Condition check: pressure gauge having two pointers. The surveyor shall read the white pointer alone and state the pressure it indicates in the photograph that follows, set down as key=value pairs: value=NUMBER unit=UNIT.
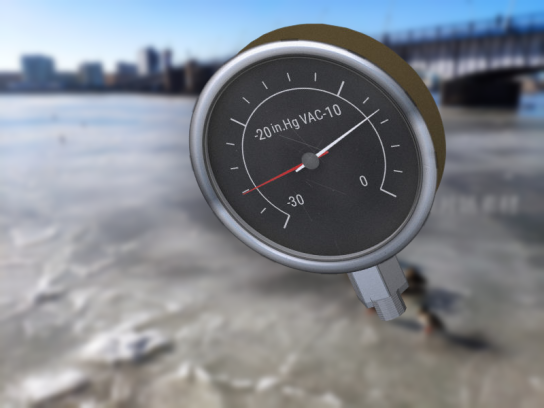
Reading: value=-7 unit=inHg
